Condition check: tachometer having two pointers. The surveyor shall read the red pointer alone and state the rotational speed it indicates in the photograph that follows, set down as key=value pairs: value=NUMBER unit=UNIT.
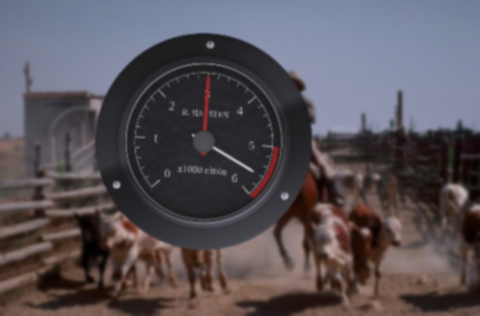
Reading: value=3000 unit=rpm
